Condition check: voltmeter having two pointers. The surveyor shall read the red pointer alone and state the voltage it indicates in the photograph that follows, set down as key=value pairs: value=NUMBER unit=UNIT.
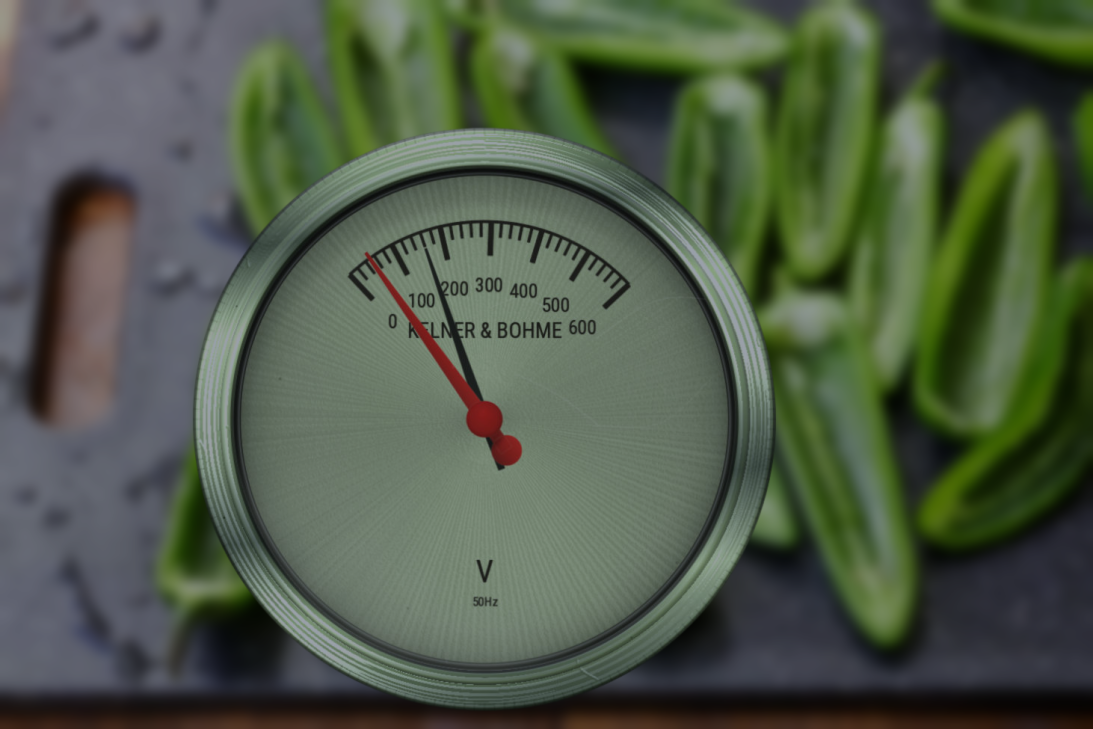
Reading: value=50 unit=V
